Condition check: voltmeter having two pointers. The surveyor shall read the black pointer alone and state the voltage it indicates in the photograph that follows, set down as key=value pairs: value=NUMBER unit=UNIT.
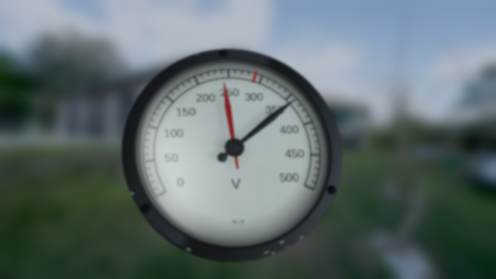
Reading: value=360 unit=V
